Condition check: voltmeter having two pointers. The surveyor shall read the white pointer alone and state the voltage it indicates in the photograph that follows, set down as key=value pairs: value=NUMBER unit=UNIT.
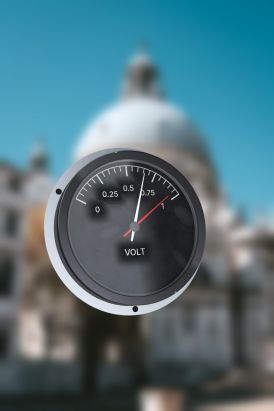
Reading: value=0.65 unit=V
